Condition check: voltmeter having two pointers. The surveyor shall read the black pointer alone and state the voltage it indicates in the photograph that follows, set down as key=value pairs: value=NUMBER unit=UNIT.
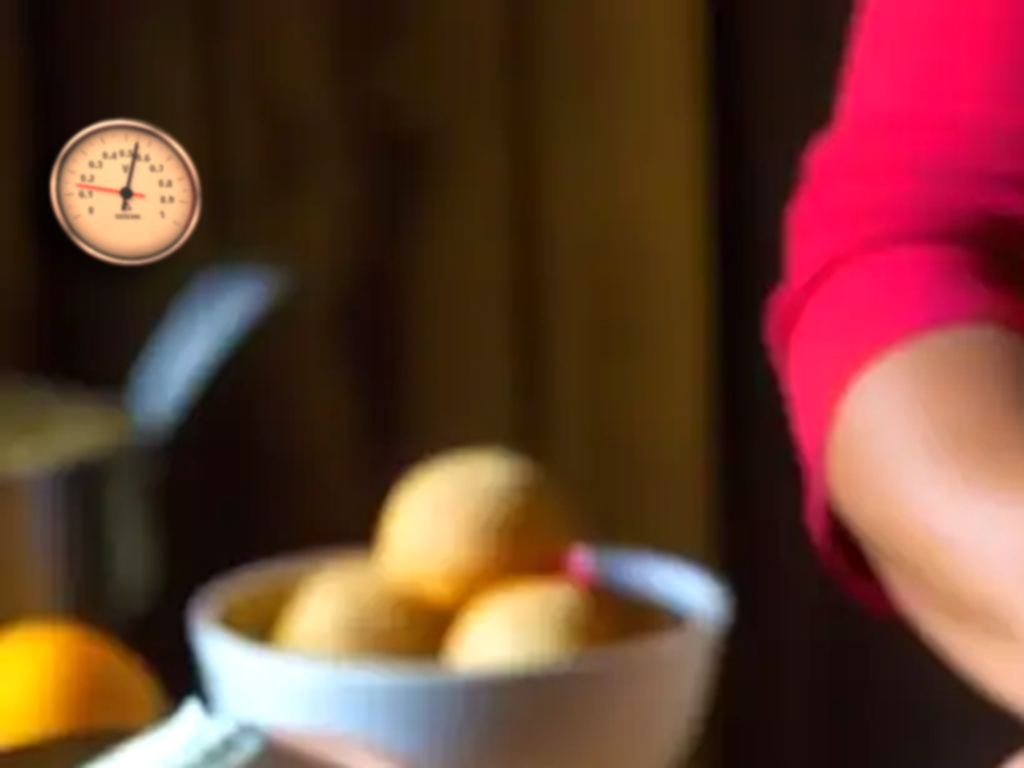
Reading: value=0.55 unit=V
